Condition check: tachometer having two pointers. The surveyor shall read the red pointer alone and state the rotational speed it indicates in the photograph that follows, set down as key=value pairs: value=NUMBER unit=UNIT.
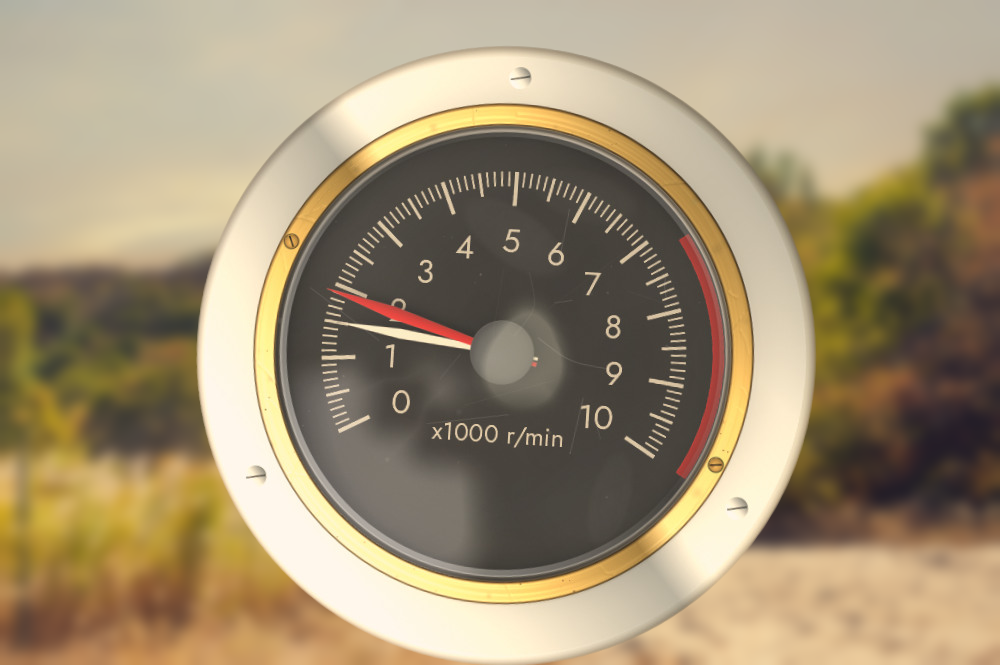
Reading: value=1900 unit=rpm
